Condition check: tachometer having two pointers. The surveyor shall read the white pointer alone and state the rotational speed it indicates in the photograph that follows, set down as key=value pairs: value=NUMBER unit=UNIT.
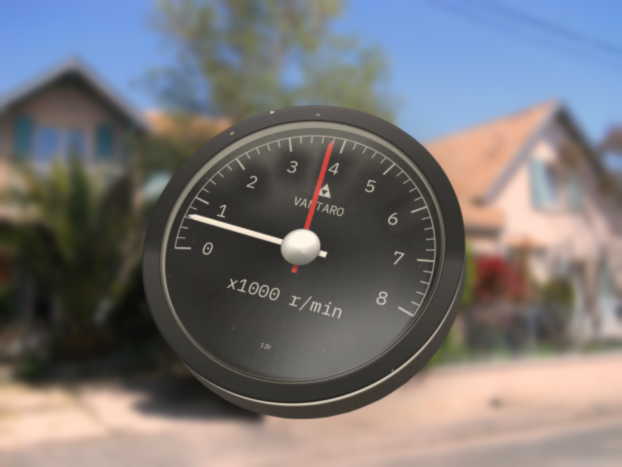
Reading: value=600 unit=rpm
